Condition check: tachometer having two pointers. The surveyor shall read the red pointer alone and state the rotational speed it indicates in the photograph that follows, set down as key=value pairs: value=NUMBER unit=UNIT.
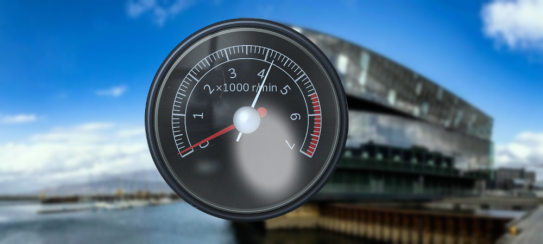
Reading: value=100 unit=rpm
